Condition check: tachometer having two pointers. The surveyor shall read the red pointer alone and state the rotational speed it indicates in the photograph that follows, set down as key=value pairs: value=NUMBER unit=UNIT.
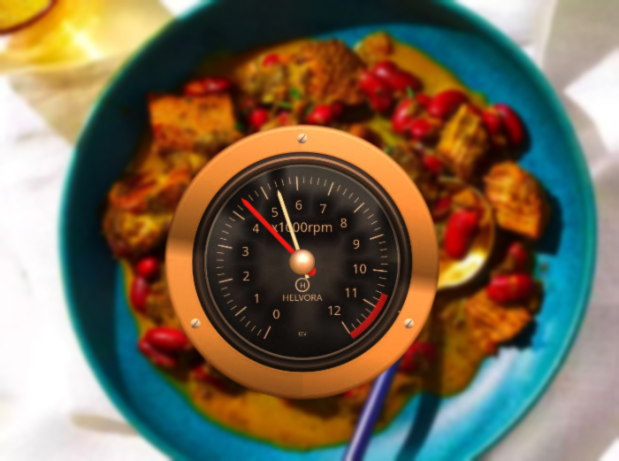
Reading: value=4400 unit=rpm
